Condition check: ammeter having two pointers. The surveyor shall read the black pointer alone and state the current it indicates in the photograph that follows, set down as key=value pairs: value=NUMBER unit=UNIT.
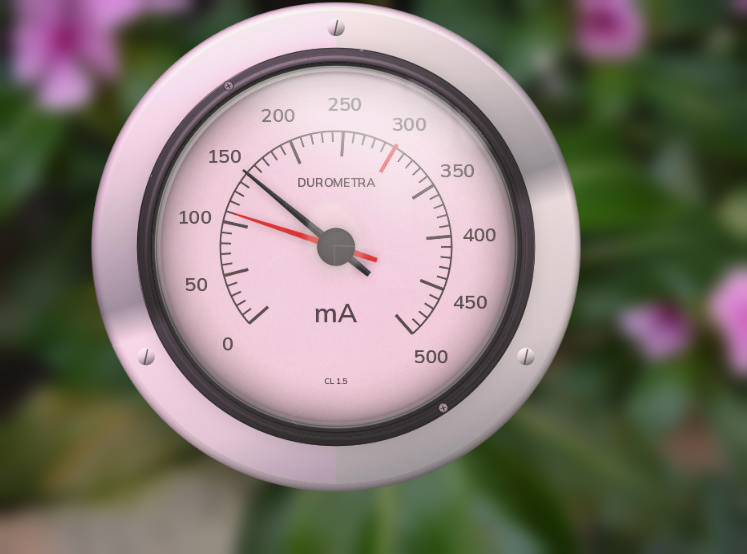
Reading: value=150 unit=mA
